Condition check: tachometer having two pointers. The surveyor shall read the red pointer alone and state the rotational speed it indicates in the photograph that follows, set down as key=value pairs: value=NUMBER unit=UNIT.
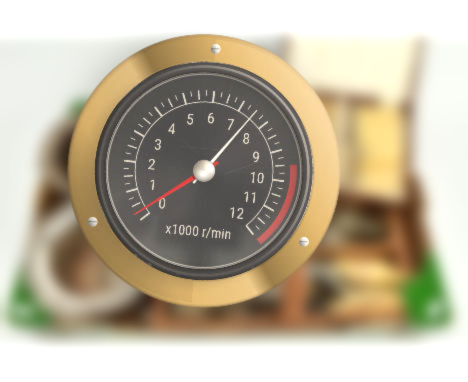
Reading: value=250 unit=rpm
